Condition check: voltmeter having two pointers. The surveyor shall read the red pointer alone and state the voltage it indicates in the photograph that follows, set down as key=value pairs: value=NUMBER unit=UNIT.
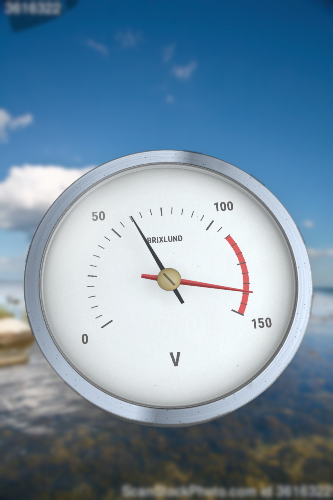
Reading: value=140 unit=V
